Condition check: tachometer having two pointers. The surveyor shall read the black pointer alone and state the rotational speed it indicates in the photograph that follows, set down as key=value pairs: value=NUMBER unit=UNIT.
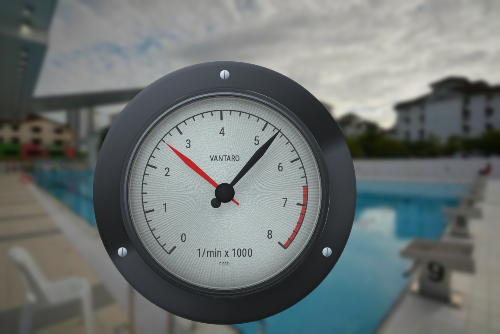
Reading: value=5300 unit=rpm
